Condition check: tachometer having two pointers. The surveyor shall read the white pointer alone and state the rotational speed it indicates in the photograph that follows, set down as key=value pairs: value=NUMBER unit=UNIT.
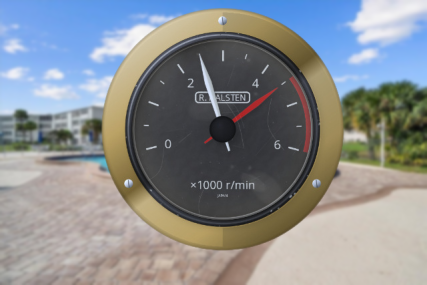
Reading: value=2500 unit=rpm
